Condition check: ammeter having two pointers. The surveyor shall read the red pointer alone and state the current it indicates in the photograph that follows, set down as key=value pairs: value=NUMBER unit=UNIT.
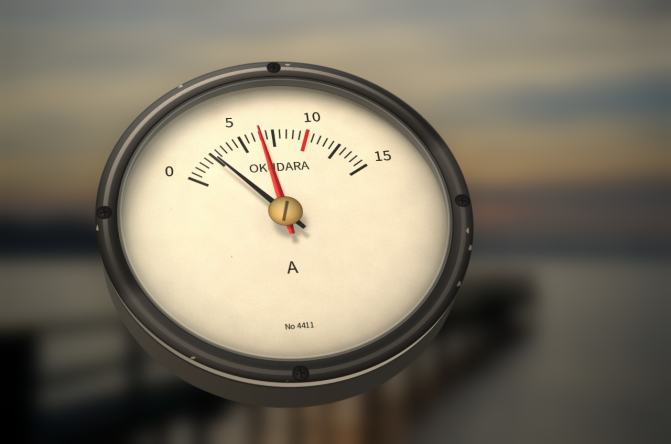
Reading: value=6.5 unit=A
